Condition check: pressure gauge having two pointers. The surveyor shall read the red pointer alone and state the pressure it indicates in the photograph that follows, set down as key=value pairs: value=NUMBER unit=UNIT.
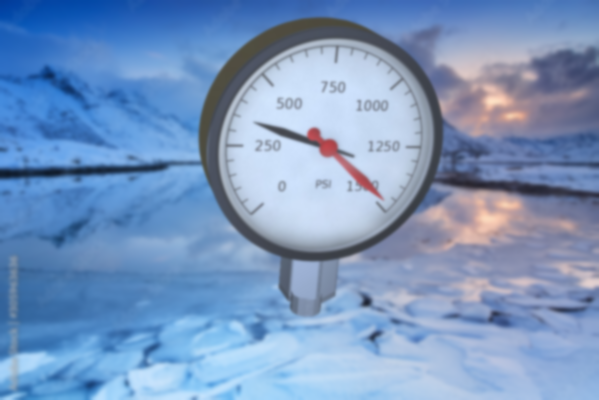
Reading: value=1475 unit=psi
